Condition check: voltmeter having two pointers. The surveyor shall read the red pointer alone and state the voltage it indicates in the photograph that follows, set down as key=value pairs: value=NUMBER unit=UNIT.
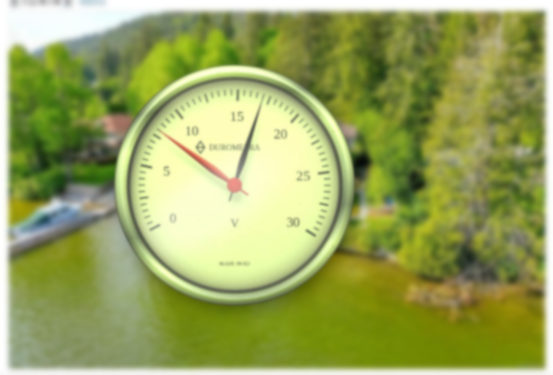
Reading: value=8 unit=V
